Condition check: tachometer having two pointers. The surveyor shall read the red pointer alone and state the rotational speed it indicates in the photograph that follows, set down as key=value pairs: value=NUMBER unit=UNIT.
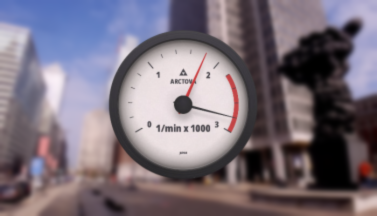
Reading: value=1800 unit=rpm
